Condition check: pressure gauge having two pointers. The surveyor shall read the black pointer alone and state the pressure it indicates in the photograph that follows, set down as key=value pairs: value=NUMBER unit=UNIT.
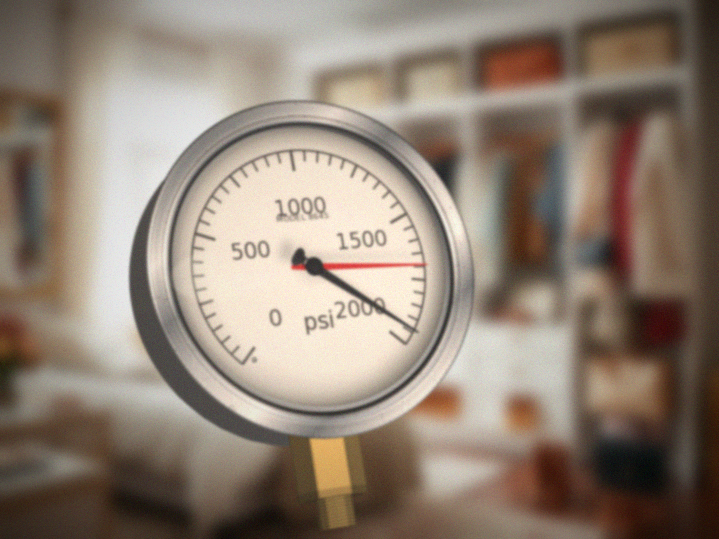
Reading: value=1950 unit=psi
